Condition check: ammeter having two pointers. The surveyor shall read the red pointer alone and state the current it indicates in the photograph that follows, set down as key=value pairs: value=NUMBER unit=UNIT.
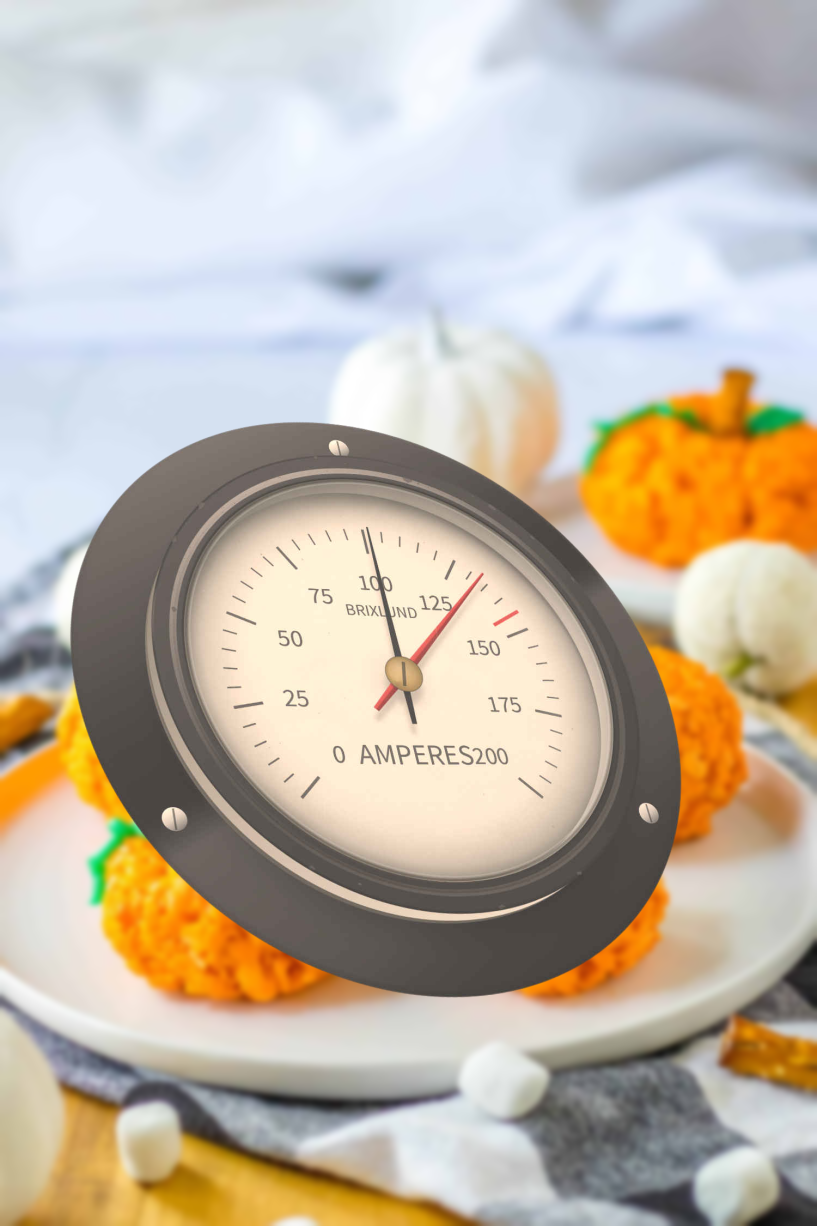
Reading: value=132.5 unit=A
